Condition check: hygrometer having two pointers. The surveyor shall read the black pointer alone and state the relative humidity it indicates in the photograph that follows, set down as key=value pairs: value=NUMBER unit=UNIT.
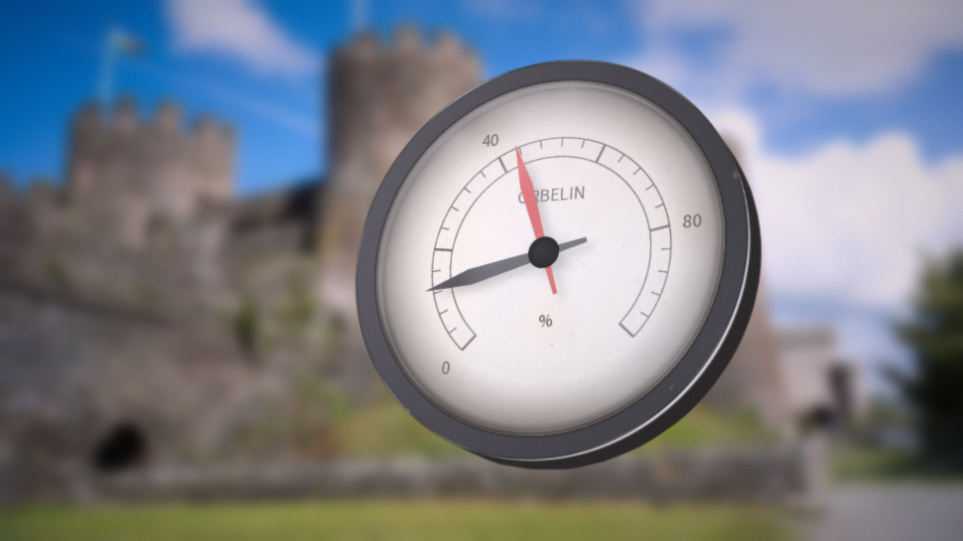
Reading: value=12 unit=%
